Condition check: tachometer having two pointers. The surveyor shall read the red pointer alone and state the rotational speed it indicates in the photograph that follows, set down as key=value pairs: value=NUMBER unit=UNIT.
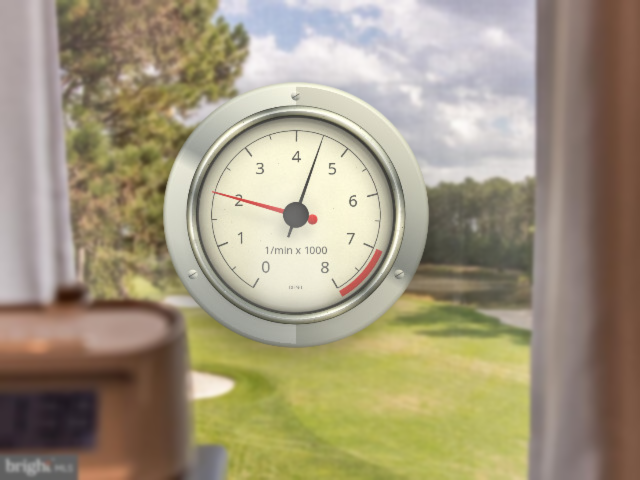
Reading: value=2000 unit=rpm
